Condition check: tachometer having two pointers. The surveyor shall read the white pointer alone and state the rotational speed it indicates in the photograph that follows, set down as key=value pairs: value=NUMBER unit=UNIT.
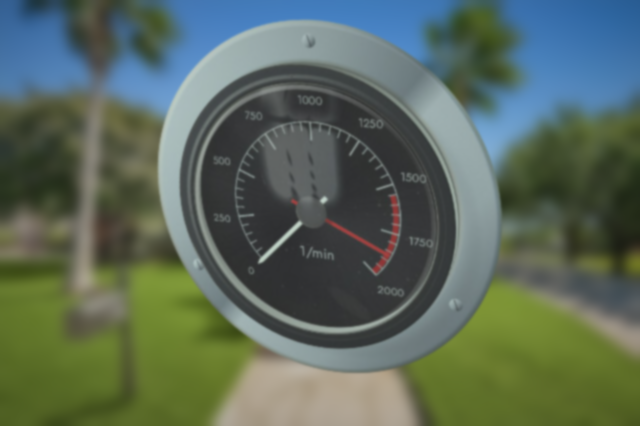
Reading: value=0 unit=rpm
